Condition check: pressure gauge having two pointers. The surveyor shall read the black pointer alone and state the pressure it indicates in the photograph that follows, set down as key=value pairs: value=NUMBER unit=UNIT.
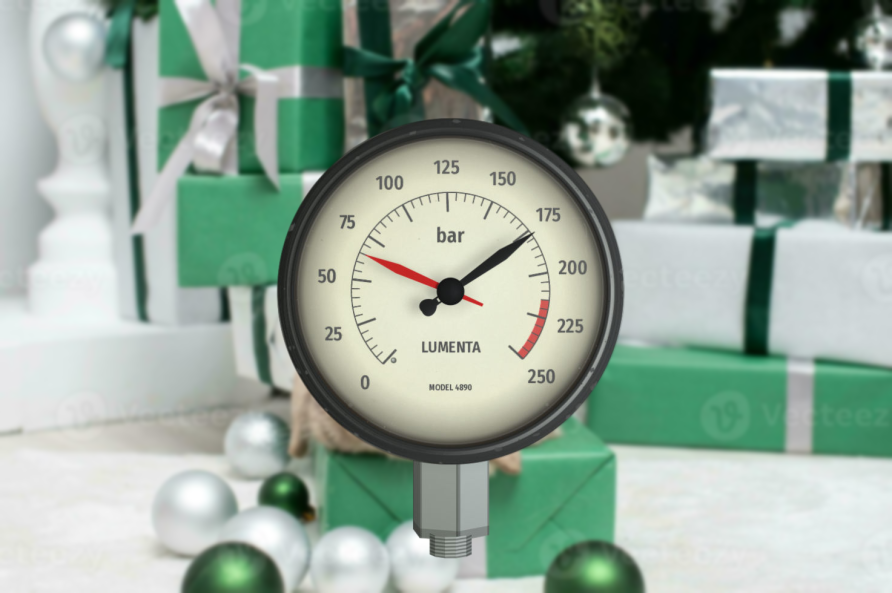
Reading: value=177.5 unit=bar
